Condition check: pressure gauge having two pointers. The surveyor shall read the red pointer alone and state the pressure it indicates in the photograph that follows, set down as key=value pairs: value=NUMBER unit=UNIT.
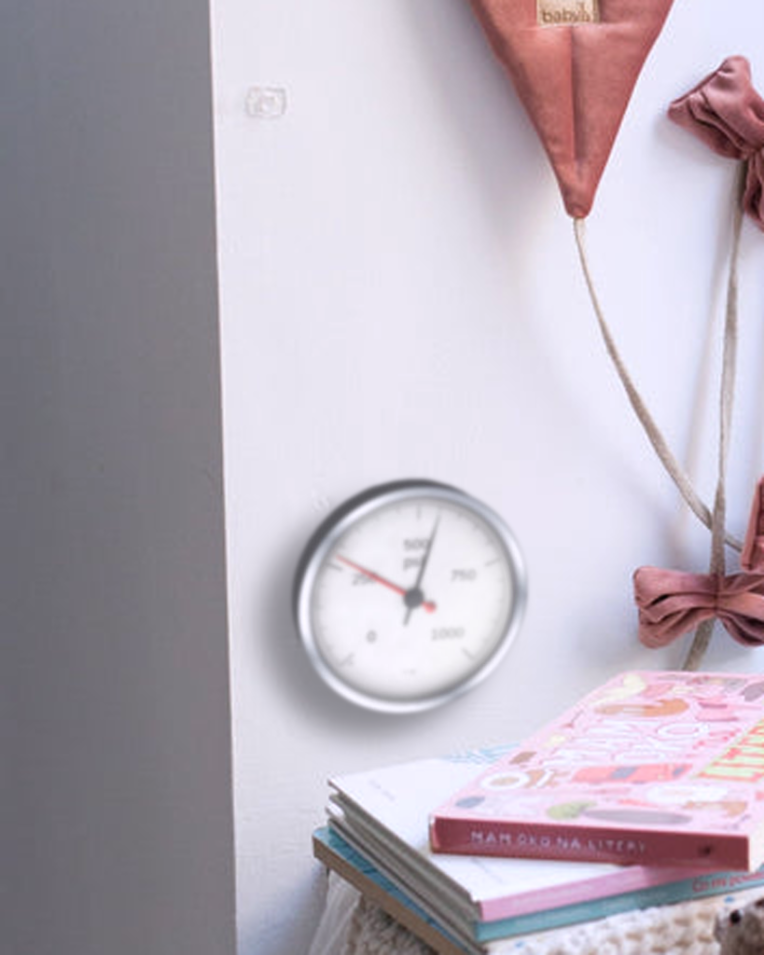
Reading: value=275 unit=psi
